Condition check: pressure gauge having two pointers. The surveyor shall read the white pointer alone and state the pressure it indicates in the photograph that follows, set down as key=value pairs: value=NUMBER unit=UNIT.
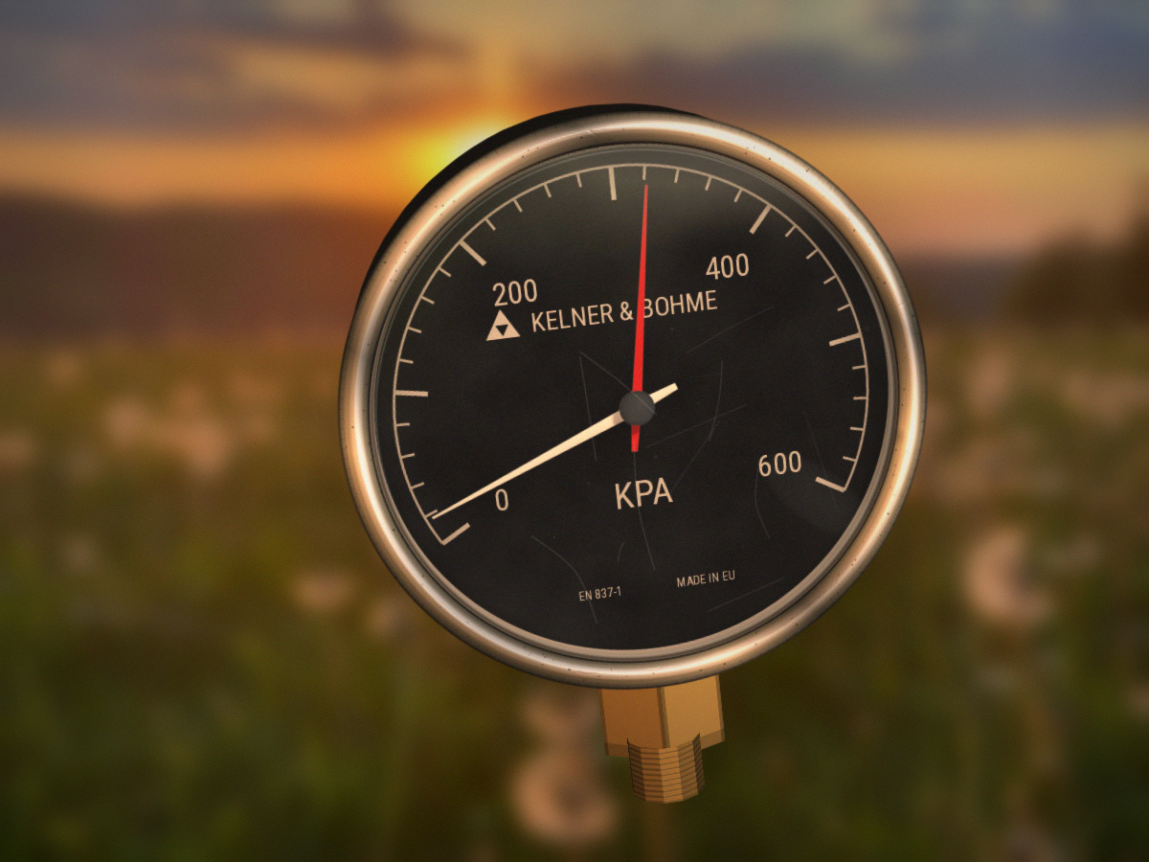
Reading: value=20 unit=kPa
